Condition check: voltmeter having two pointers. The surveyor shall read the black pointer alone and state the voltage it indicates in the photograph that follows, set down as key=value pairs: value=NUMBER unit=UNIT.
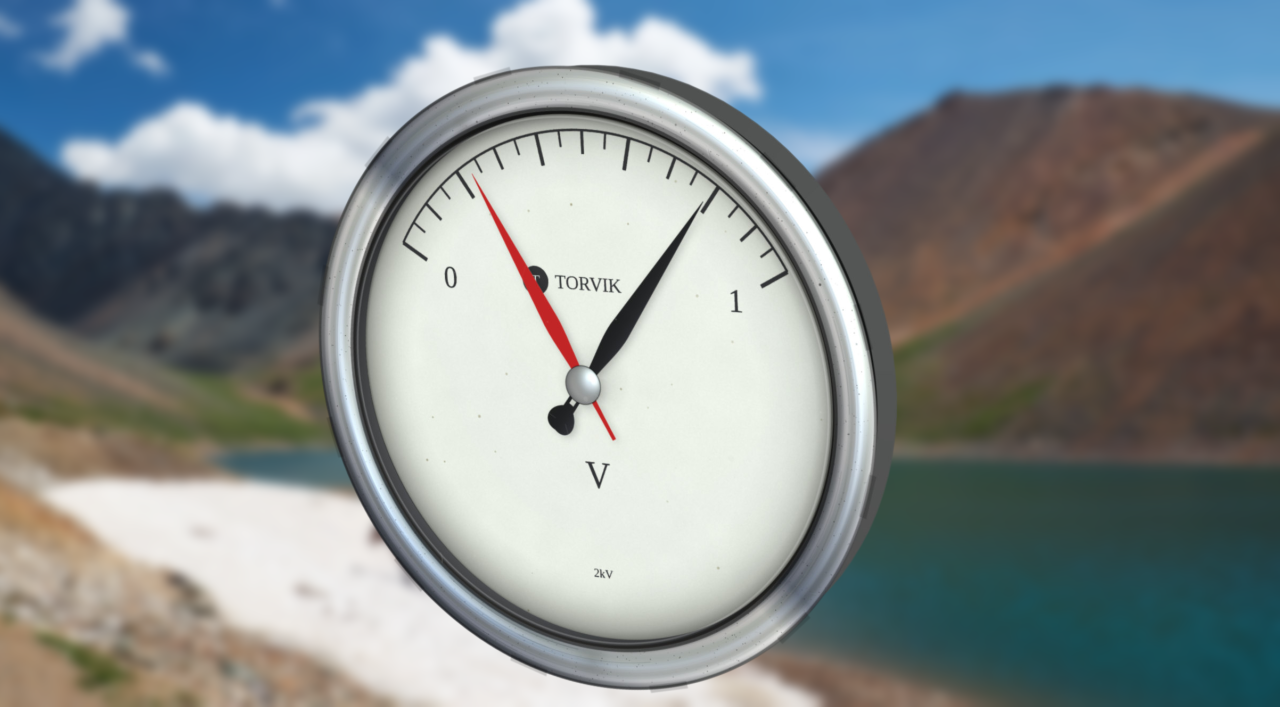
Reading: value=0.8 unit=V
